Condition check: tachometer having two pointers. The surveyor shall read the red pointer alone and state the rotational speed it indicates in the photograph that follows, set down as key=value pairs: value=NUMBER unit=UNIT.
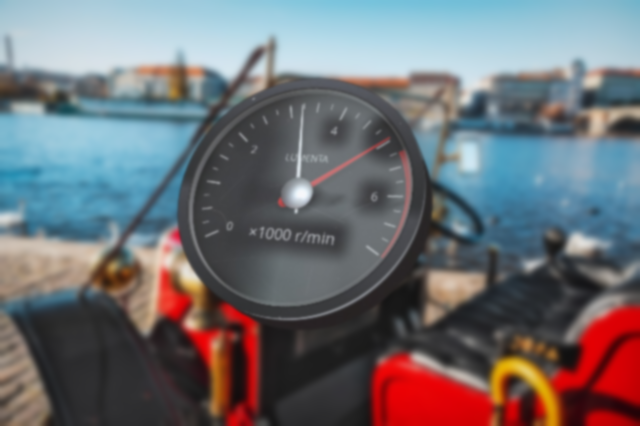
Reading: value=5000 unit=rpm
